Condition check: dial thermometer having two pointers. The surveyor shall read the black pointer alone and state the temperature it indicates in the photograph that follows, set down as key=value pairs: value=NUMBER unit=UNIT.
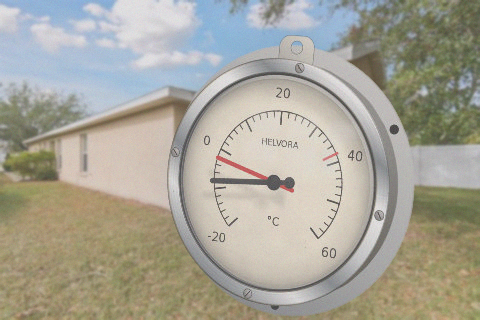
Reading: value=-8 unit=°C
